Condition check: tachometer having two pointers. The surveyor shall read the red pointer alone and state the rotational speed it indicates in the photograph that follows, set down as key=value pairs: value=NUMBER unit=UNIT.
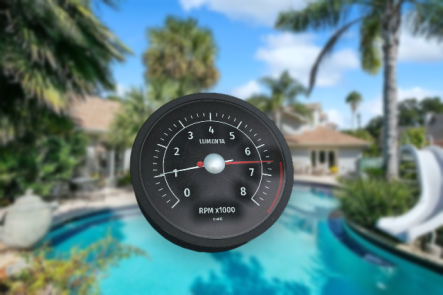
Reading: value=6600 unit=rpm
